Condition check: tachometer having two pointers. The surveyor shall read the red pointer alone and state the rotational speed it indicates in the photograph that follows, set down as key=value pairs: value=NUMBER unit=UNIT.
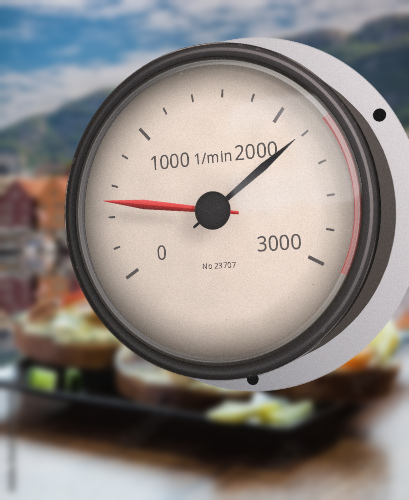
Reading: value=500 unit=rpm
